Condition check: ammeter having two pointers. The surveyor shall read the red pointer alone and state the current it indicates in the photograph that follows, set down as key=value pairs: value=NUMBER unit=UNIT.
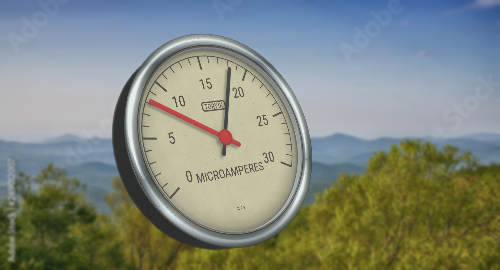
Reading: value=8 unit=µA
